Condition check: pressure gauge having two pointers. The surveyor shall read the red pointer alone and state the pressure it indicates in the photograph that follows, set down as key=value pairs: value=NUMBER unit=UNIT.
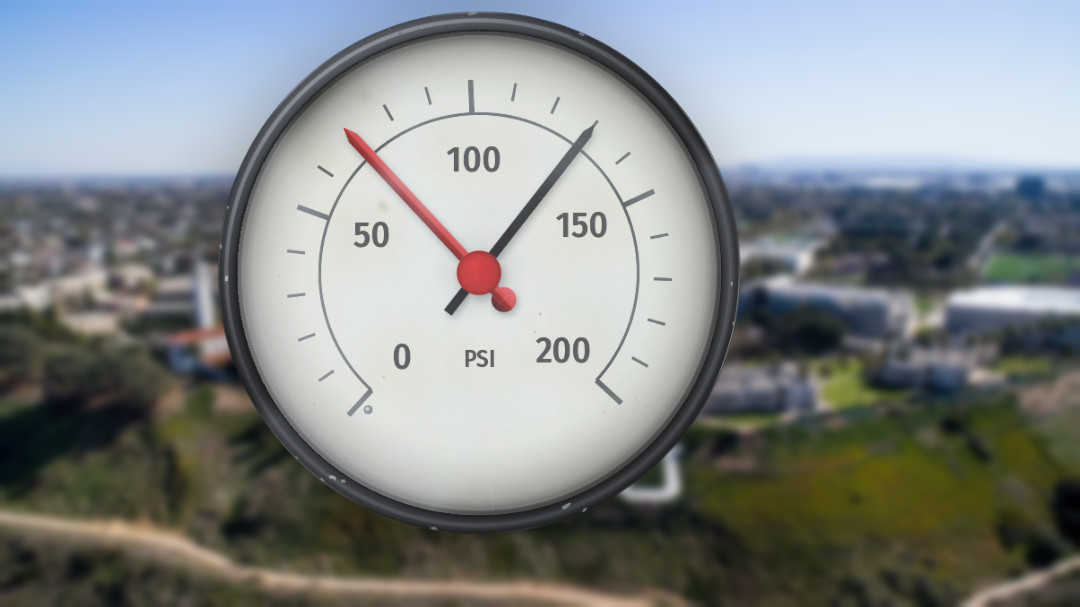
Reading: value=70 unit=psi
